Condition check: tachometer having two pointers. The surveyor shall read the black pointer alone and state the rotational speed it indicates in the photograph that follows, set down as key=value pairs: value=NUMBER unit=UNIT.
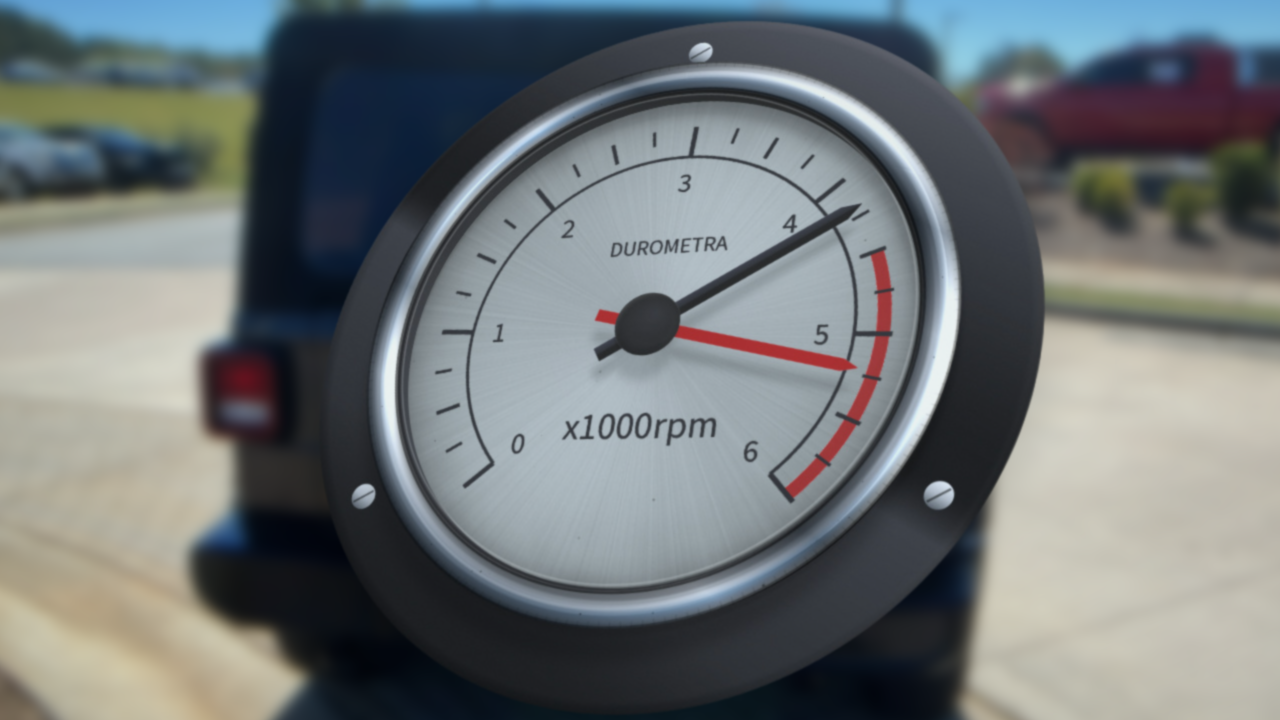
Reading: value=4250 unit=rpm
